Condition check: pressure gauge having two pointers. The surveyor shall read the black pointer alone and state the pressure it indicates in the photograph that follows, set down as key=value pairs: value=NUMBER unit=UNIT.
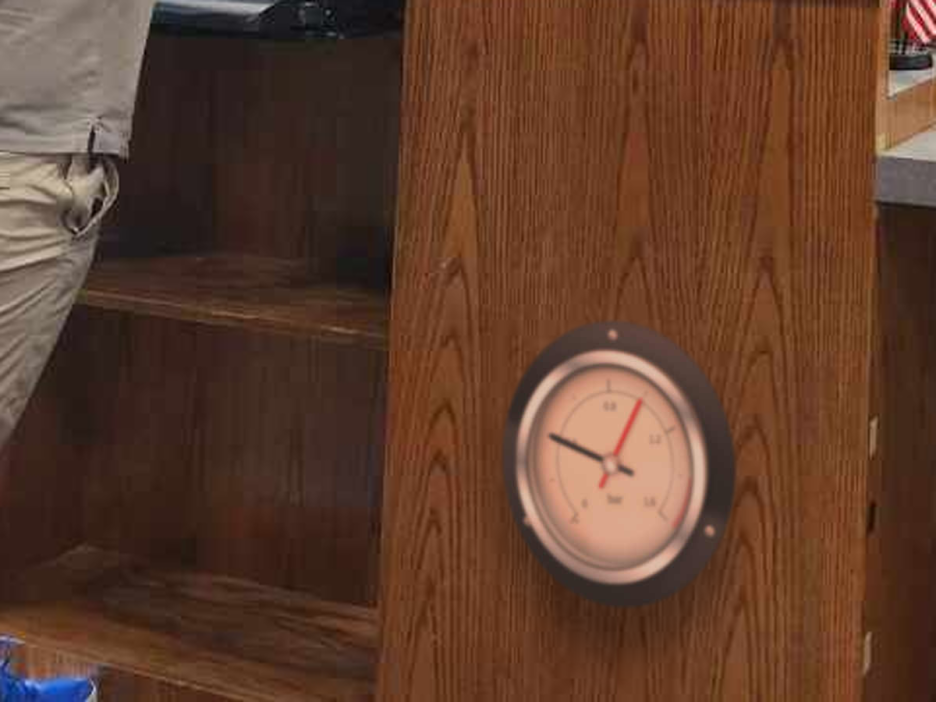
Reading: value=0.4 unit=bar
